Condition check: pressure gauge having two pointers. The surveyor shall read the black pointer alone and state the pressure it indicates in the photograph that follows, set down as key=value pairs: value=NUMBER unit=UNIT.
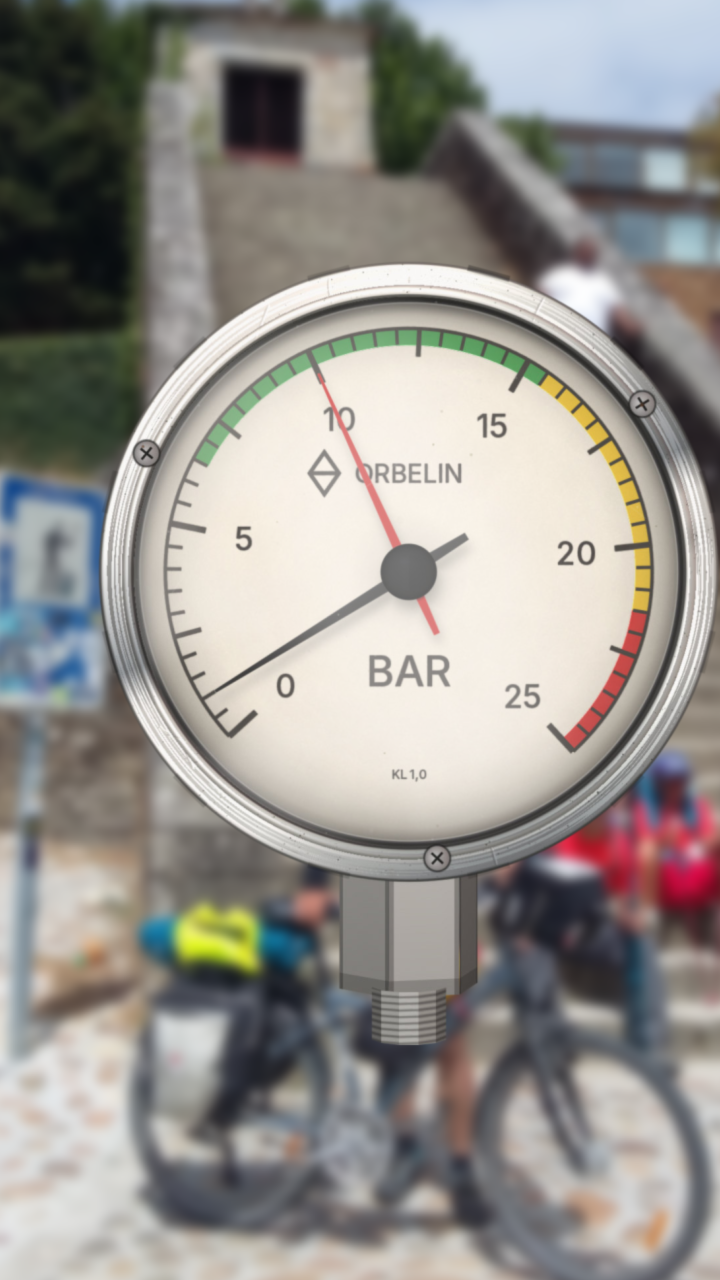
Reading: value=1 unit=bar
